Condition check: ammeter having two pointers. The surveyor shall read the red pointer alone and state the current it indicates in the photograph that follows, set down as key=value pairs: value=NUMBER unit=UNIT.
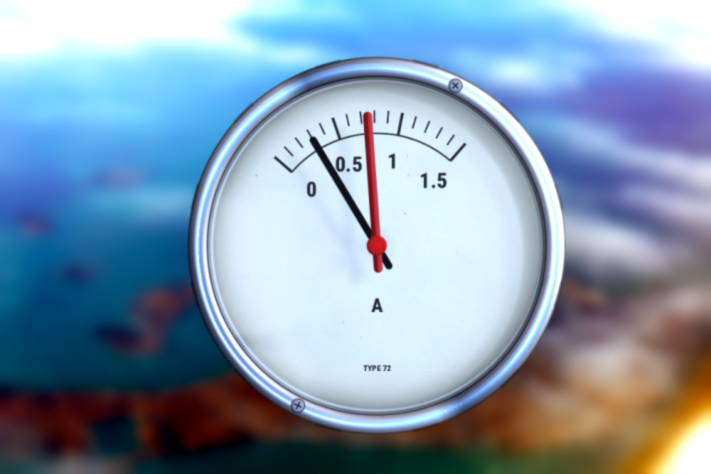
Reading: value=0.75 unit=A
